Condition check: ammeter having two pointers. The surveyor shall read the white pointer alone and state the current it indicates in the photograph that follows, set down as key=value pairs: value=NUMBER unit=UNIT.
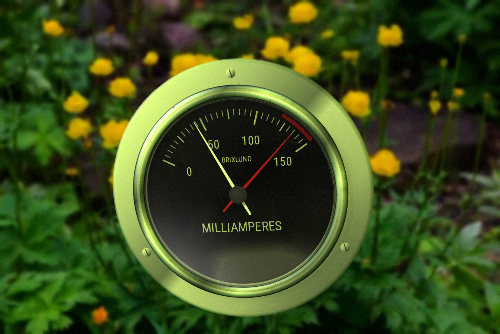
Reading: value=45 unit=mA
